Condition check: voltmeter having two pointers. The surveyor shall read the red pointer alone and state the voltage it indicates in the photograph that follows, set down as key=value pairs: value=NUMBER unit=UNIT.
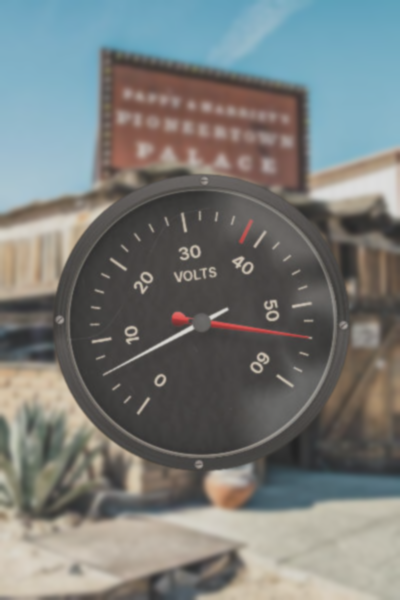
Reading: value=54 unit=V
